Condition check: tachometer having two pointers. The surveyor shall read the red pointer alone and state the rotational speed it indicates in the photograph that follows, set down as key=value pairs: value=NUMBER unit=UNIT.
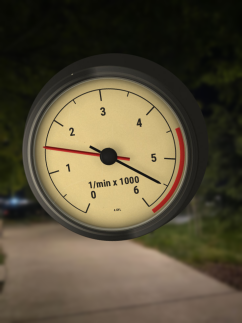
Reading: value=1500 unit=rpm
